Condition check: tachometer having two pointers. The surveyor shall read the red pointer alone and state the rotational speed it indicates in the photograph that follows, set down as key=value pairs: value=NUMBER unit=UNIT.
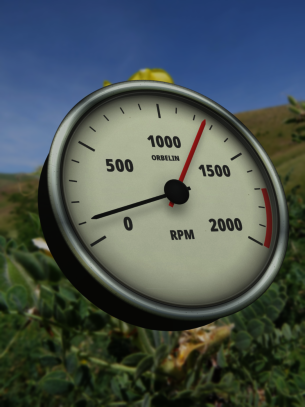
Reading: value=1250 unit=rpm
